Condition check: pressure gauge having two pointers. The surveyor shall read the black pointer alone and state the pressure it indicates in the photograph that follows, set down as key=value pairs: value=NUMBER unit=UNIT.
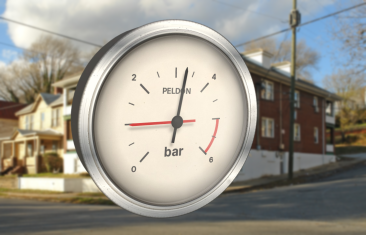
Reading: value=3.25 unit=bar
